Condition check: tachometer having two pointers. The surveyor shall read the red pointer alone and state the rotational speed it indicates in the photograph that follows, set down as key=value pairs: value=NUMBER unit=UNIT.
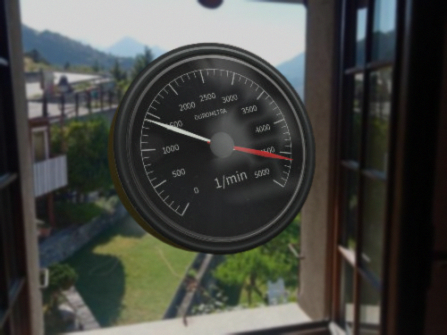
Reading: value=4600 unit=rpm
